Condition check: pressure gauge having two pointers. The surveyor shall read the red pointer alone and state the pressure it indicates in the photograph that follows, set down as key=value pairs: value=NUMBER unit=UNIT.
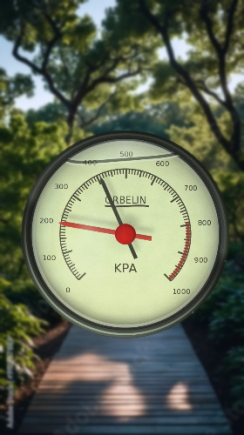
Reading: value=200 unit=kPa
